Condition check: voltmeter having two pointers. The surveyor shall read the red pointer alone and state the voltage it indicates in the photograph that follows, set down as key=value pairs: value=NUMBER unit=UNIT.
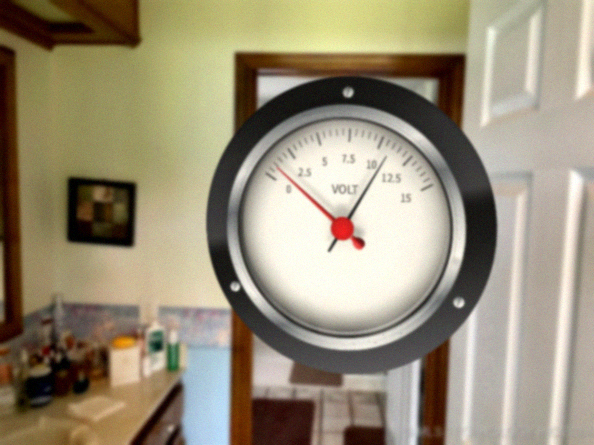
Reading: value=1 unit=V
